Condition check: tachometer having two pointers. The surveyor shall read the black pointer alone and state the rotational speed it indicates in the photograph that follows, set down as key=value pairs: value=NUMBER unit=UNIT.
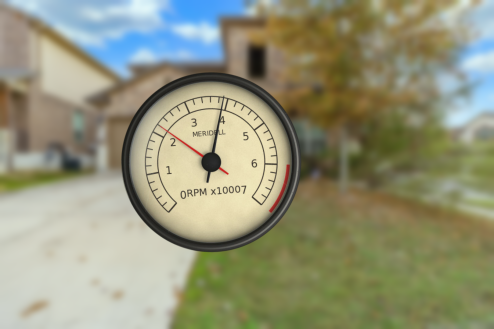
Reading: value=3900 unit=rpm
